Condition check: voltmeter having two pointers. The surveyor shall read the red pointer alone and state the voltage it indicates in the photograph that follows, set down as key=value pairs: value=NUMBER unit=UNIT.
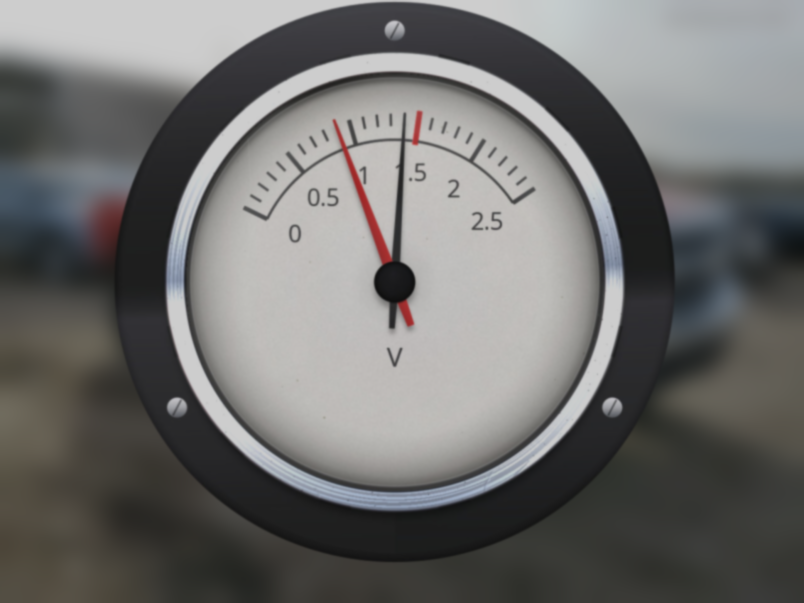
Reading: value=0.9 unit=V
